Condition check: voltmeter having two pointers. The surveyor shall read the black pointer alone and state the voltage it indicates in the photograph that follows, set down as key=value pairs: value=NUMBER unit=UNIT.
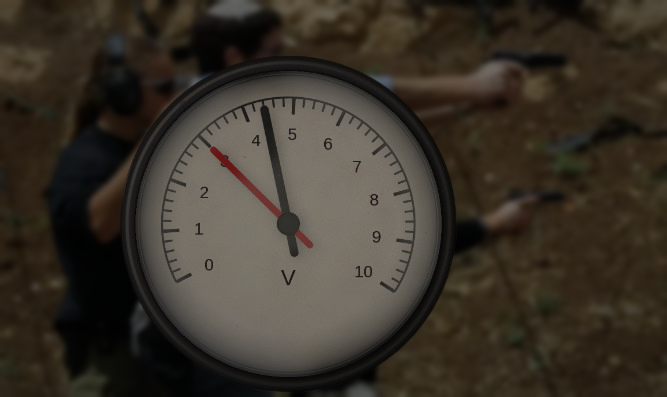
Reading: value=4.4 unit=V
